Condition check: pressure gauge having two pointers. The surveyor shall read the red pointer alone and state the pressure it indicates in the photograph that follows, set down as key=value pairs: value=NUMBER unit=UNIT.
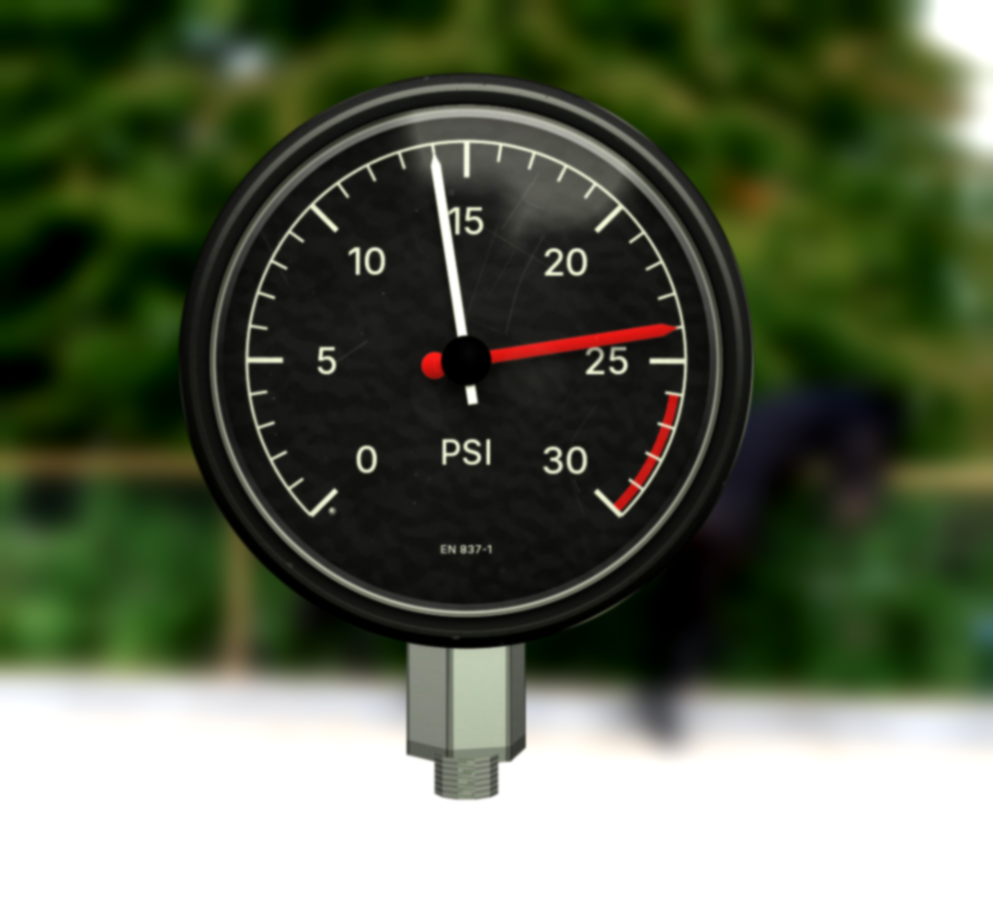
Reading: value=24 unit=psi
